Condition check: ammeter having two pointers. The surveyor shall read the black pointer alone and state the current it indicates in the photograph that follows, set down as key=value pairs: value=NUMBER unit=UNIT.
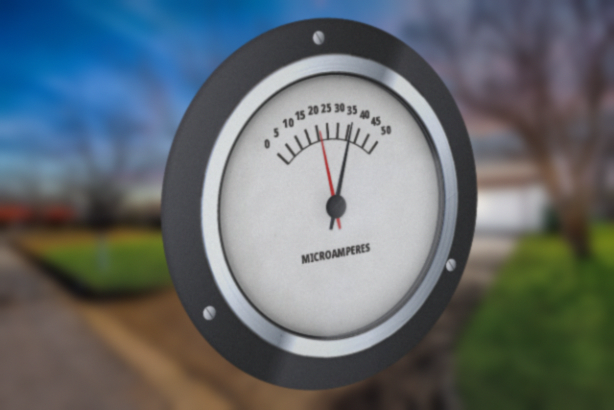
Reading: value=35 unit=µA
